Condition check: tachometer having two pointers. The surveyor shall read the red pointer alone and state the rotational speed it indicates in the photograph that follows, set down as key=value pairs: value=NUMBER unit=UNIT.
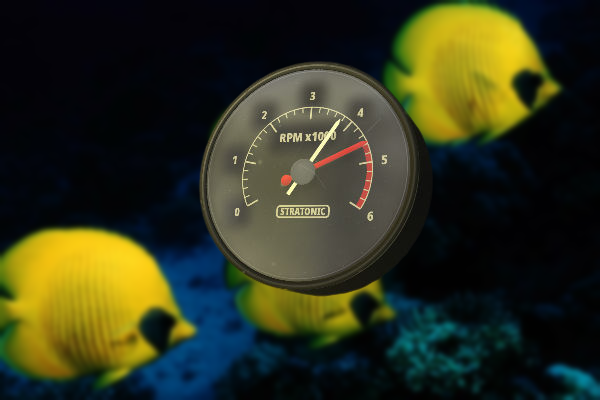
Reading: value=4600 unit=rpm
